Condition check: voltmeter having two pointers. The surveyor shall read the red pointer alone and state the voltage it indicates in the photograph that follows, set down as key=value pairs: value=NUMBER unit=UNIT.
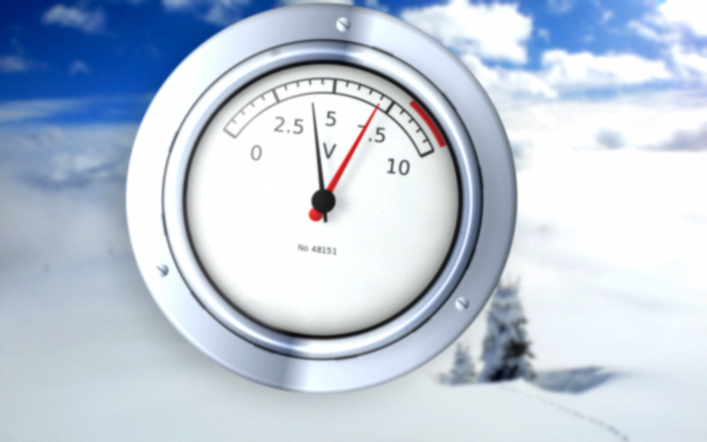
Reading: value=7 unit=V
